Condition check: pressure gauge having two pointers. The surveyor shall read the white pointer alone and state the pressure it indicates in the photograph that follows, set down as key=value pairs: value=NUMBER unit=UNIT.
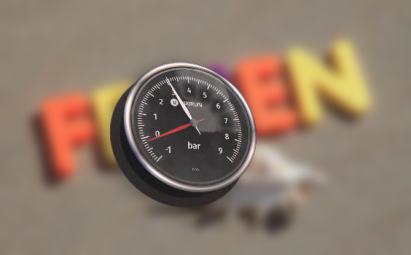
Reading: value=3 unit=bar
